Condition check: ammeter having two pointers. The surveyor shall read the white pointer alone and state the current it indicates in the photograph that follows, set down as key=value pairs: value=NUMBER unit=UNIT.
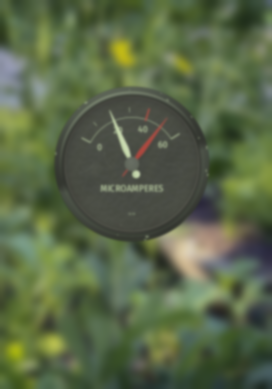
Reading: value=20 unit=µA
